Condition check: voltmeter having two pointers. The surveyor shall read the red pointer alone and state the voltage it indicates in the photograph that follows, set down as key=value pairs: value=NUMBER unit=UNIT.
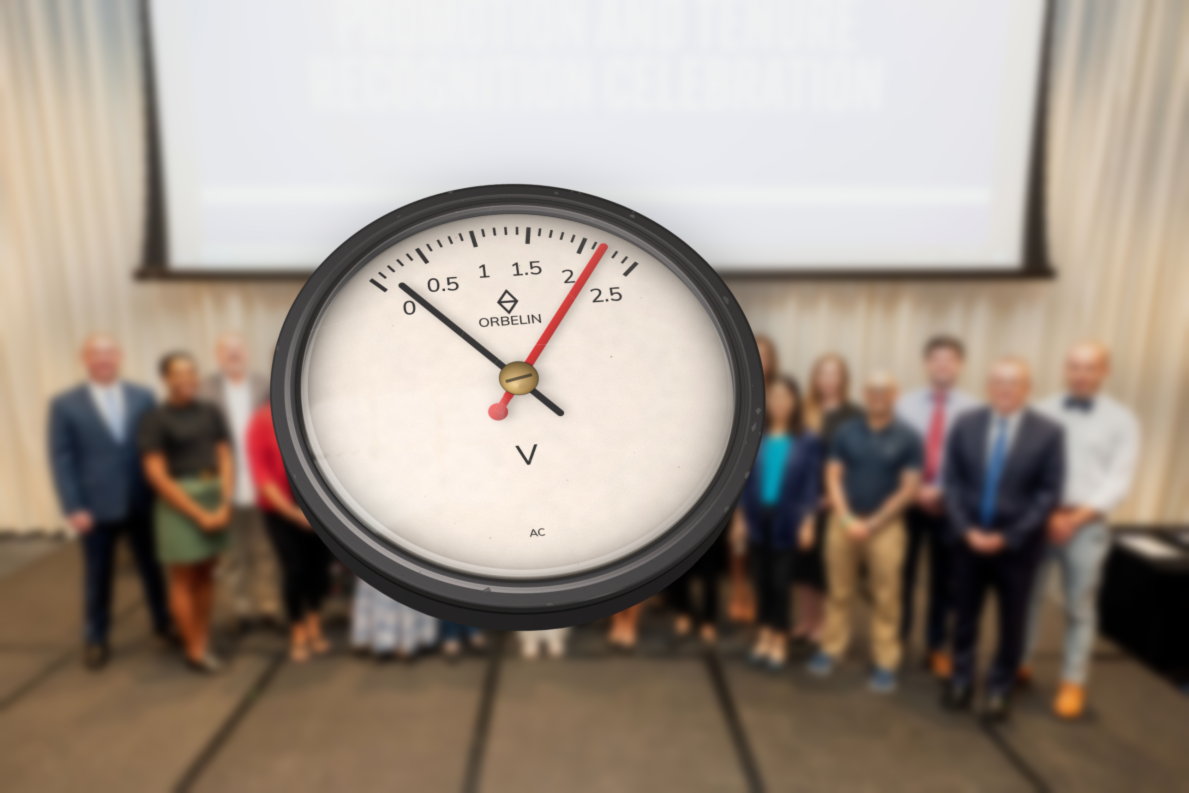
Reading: value=2.2 unit=V
